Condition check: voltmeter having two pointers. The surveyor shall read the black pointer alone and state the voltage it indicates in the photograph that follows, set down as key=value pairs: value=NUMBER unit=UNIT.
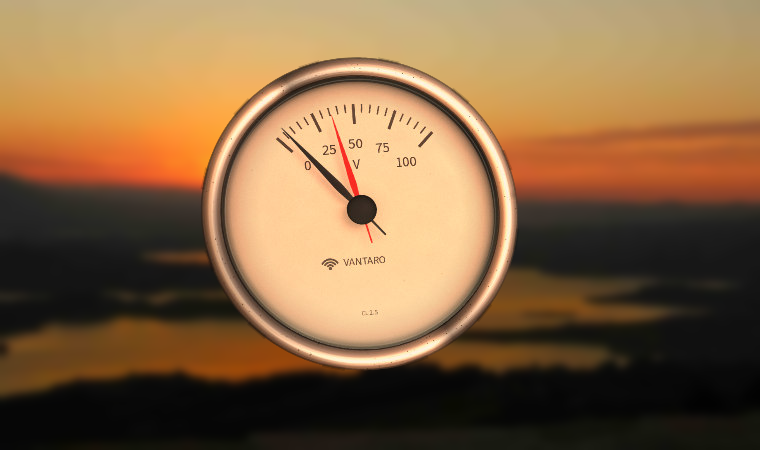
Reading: value=5 unit=V
